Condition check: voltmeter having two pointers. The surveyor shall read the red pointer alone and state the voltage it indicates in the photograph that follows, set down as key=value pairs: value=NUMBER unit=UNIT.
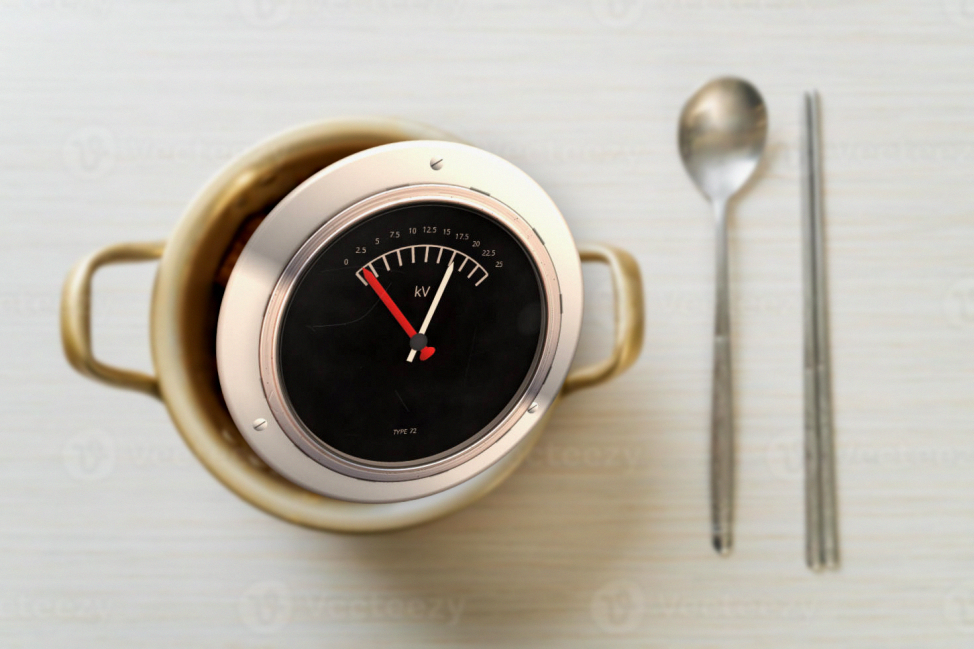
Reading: value=1.25 unit=kV
